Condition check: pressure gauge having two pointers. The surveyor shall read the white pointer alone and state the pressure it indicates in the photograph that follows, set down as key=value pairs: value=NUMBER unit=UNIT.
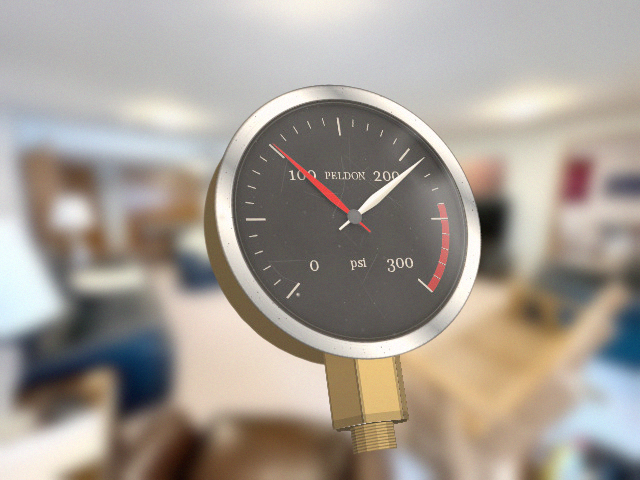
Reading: value=210 unit=psi
